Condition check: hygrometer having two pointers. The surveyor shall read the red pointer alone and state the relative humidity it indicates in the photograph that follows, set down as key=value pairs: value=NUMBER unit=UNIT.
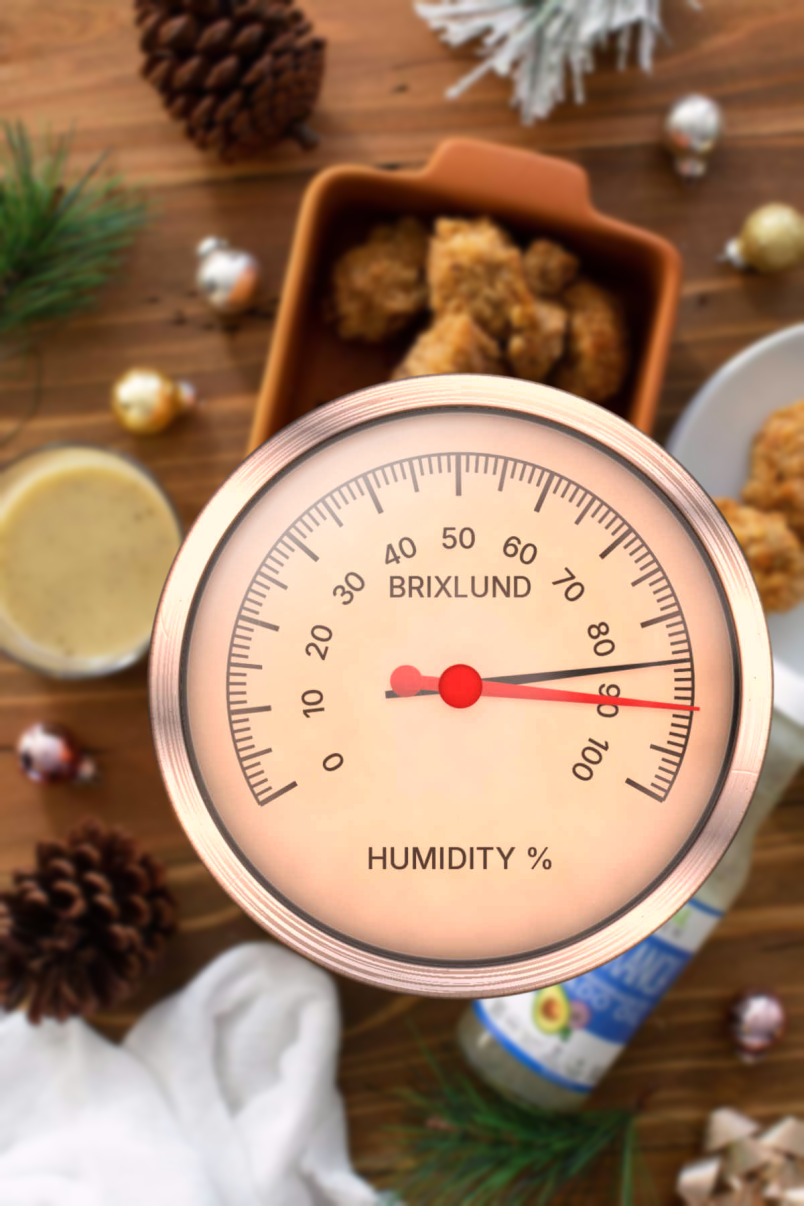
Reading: value=90 unit=%
